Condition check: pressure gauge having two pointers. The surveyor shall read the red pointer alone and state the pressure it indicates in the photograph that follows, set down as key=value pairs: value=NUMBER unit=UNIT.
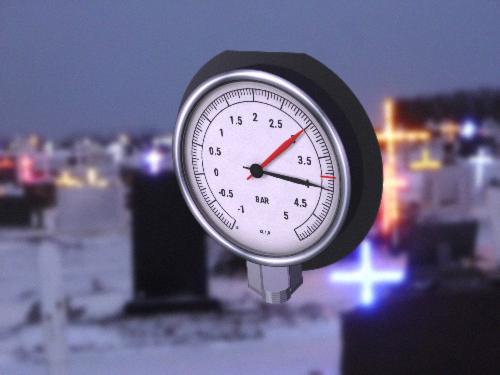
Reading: value=3 unit=bar
